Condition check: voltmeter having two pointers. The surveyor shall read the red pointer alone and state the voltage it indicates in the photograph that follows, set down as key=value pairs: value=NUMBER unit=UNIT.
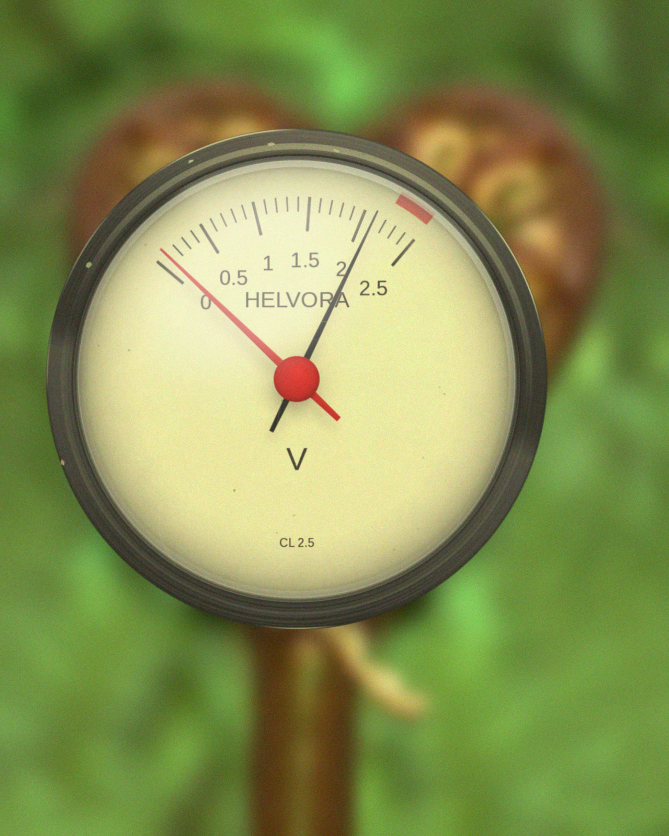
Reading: value=0.1 unit=V
